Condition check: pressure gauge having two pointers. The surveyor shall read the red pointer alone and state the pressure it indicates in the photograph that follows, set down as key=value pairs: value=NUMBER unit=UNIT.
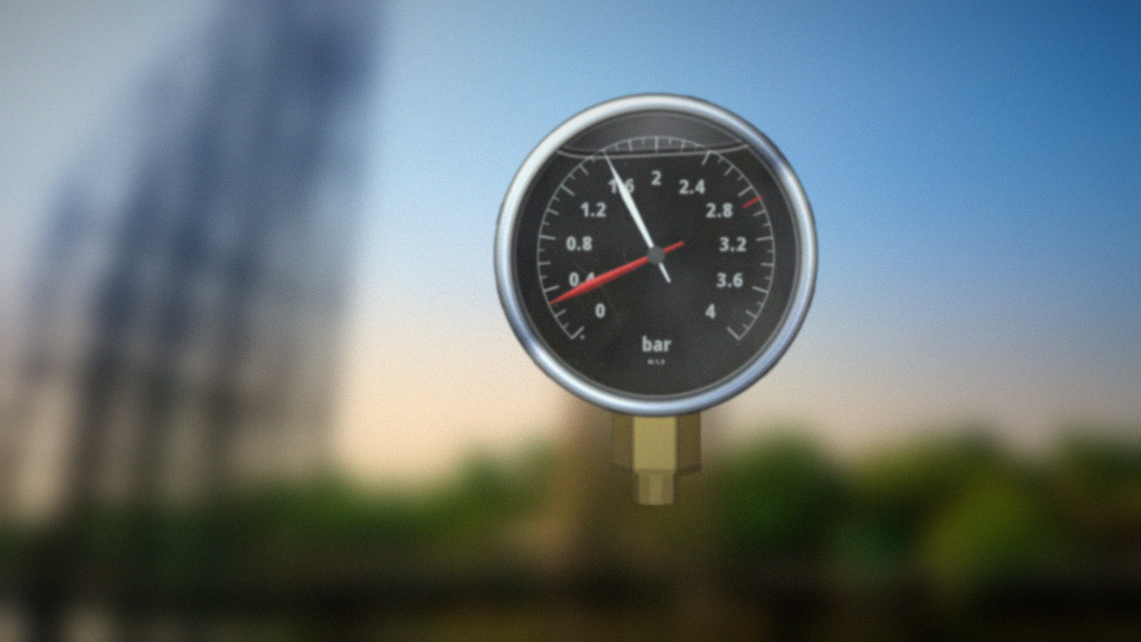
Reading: value=0.3 unit=bar
